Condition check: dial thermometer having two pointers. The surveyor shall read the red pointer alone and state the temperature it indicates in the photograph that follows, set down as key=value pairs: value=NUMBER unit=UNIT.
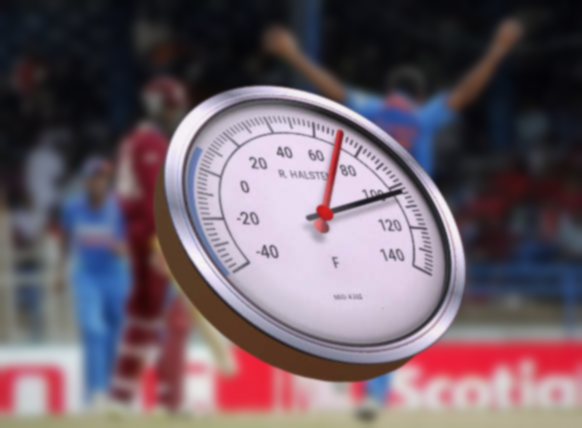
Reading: value=70 unit=°F
